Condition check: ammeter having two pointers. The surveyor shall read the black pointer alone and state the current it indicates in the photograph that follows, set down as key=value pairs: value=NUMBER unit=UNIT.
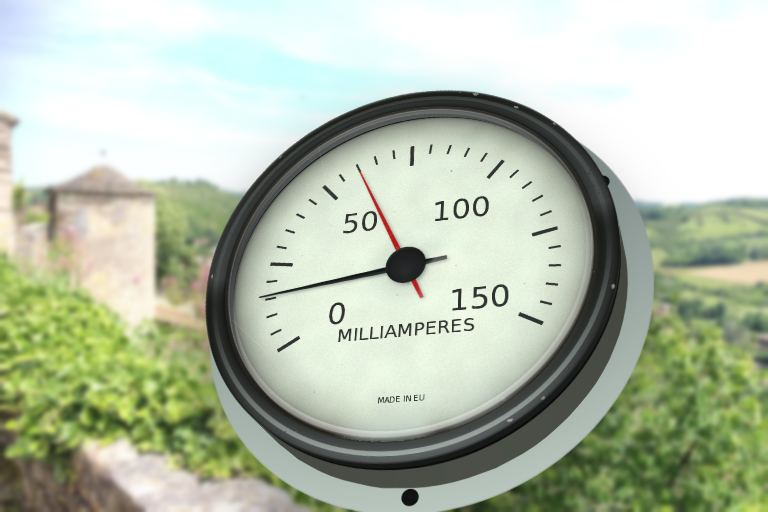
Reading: value=15 unit=mA
